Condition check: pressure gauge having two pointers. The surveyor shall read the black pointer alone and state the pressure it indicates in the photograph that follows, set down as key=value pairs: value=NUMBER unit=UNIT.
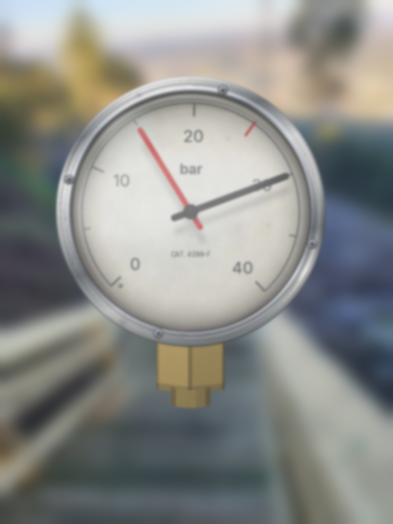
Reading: value=30 unit=bar
